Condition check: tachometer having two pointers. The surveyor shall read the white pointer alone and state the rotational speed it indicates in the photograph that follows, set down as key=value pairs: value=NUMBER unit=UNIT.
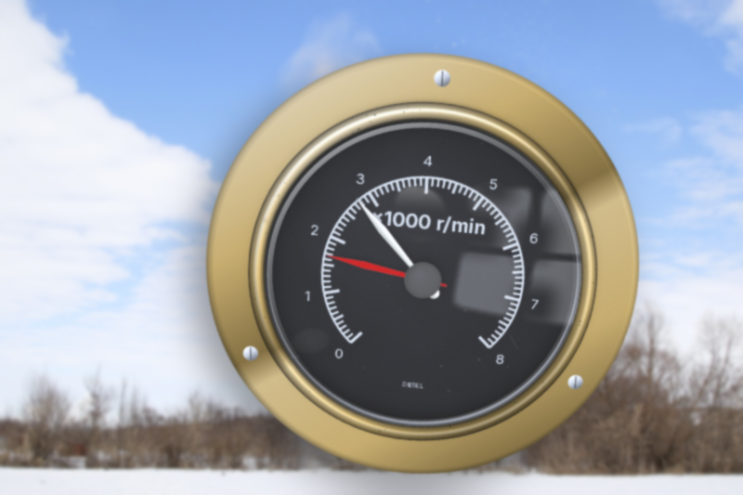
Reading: value=2800 unit=rpm
